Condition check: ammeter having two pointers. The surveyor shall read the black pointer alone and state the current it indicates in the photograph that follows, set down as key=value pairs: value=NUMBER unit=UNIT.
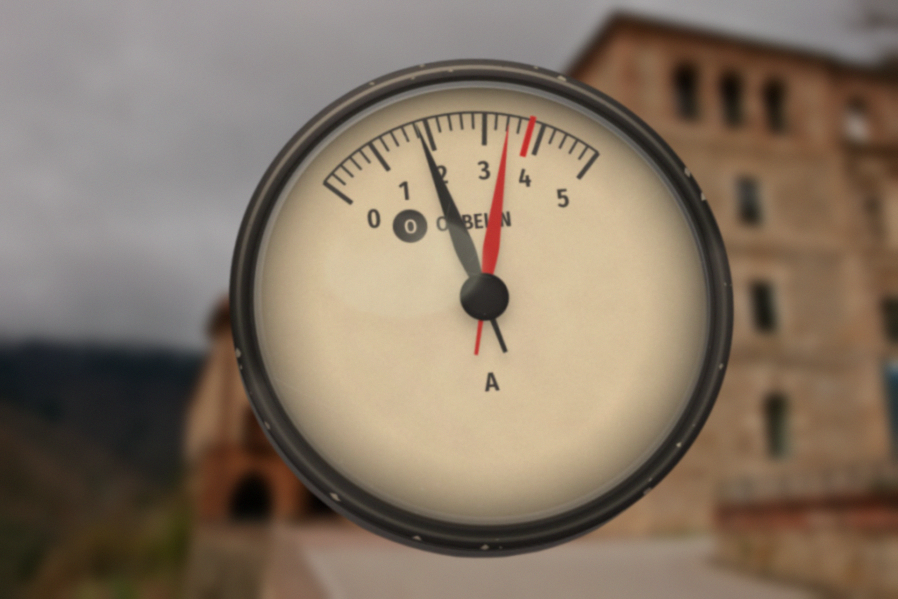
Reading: value=1.8 unit=A
